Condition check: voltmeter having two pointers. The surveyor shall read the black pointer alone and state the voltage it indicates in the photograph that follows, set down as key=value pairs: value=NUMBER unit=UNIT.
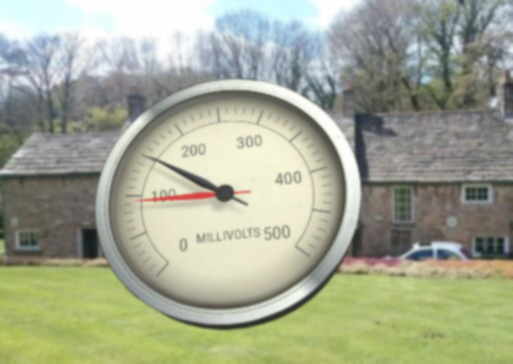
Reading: value=150 unit=mV
